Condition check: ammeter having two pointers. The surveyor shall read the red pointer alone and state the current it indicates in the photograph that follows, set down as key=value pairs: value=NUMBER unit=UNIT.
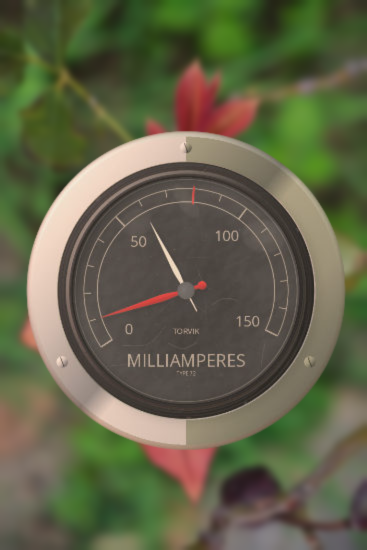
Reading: value=10 unit=mA
